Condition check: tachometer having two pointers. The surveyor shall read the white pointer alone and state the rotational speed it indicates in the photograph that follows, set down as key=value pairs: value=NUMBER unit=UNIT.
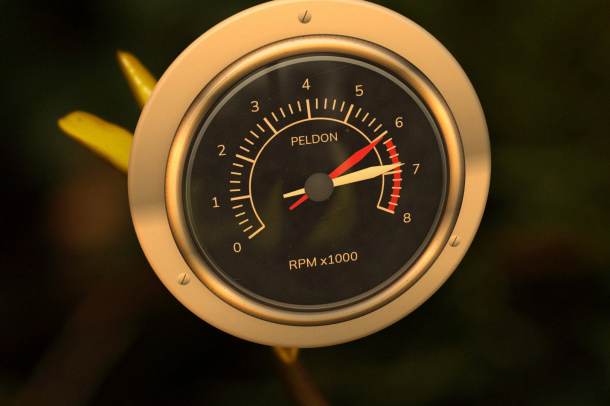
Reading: value=6800 unit=rpm
